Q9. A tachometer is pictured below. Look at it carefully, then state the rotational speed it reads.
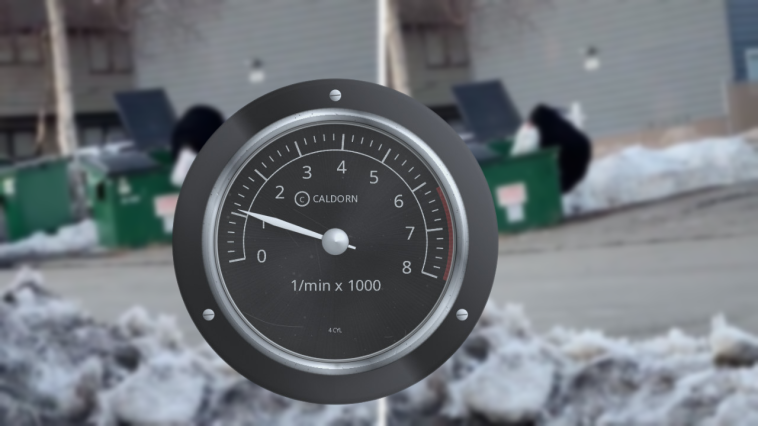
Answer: 1100 rpm
